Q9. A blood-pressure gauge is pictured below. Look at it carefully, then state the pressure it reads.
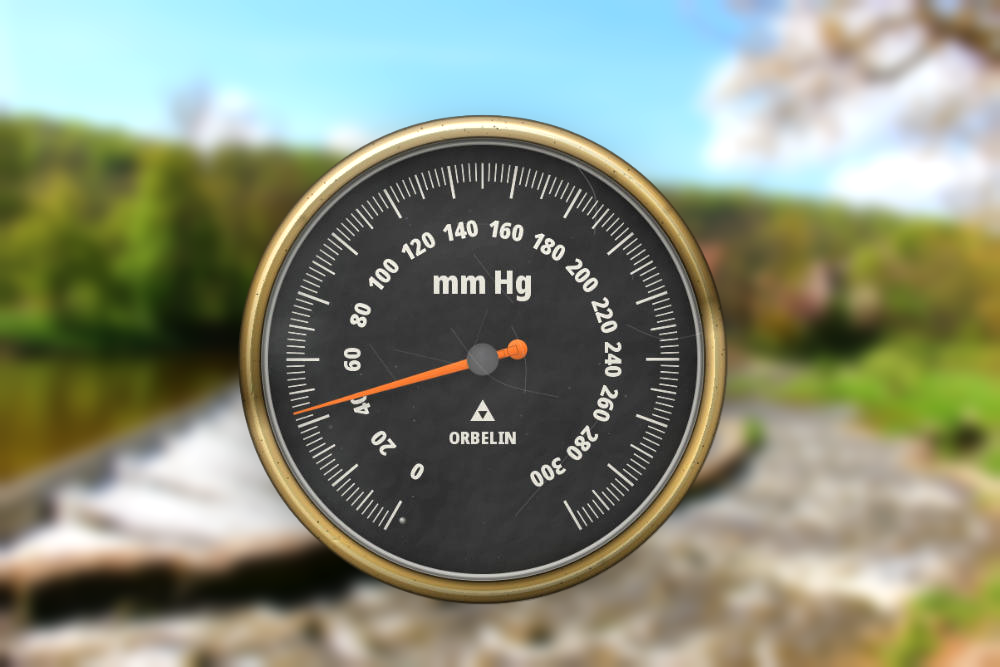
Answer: 44 mmHg
